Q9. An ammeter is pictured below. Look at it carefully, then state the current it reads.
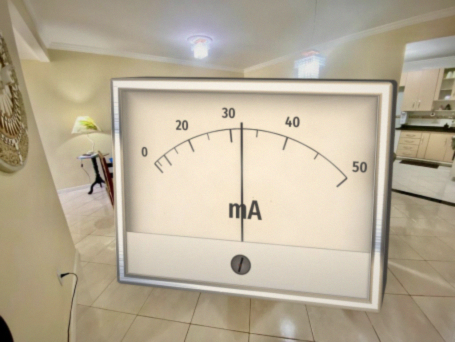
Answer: 32.5 mA
